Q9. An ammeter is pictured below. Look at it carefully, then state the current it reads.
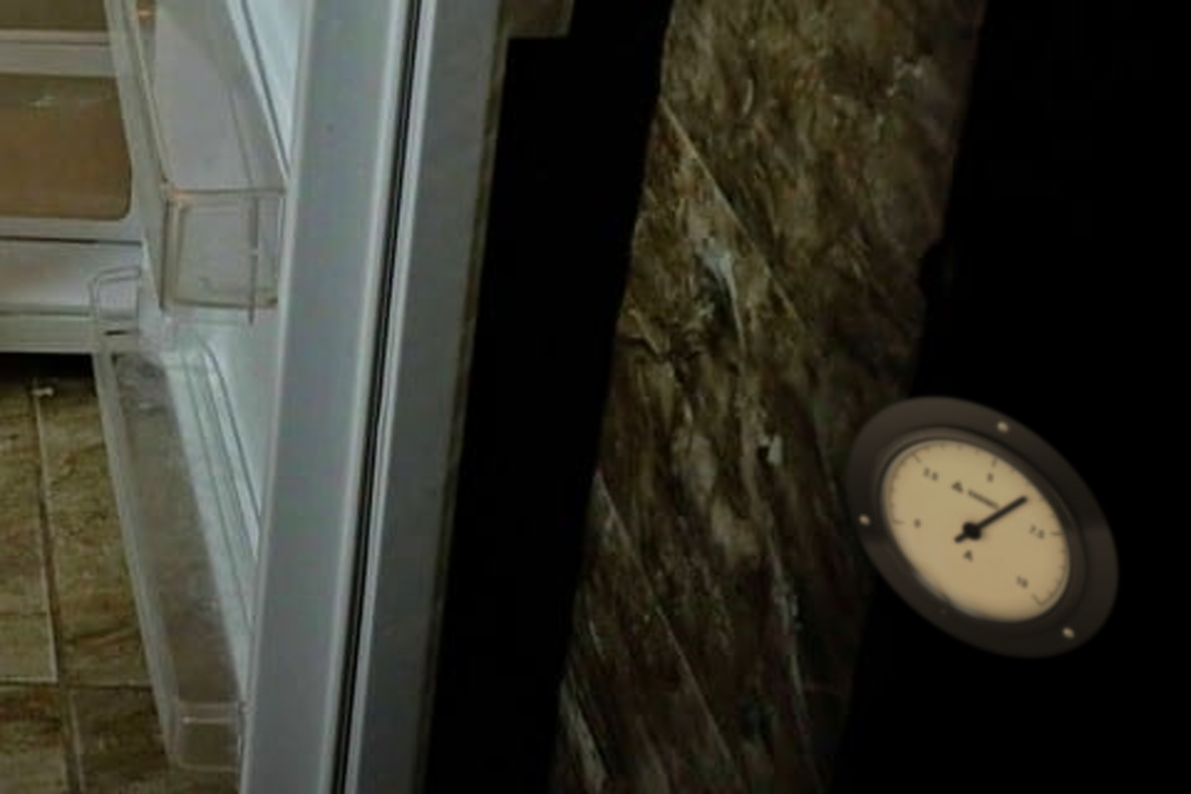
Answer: 6.25 A
